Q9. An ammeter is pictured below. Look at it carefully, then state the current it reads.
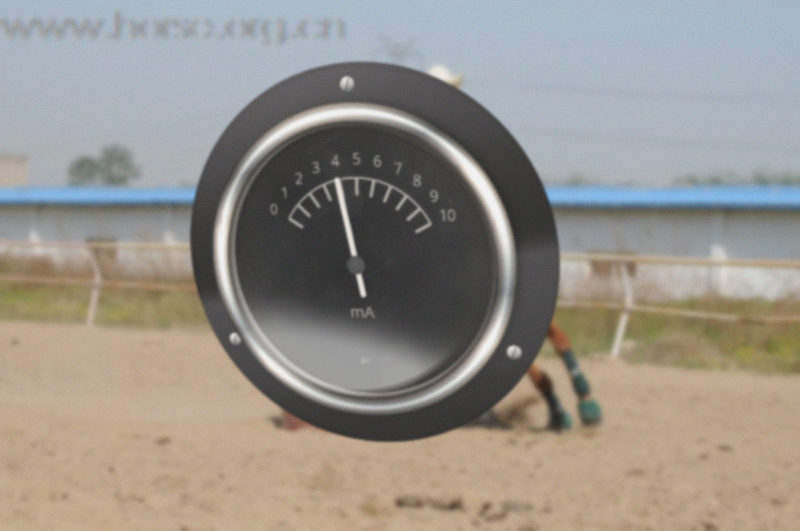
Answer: 4 mA
